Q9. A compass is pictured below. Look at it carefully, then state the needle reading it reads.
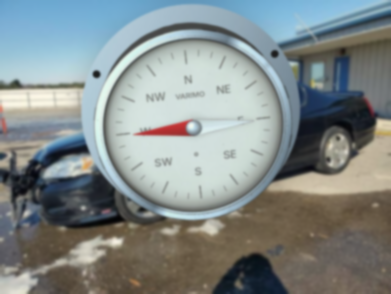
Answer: 270 °
